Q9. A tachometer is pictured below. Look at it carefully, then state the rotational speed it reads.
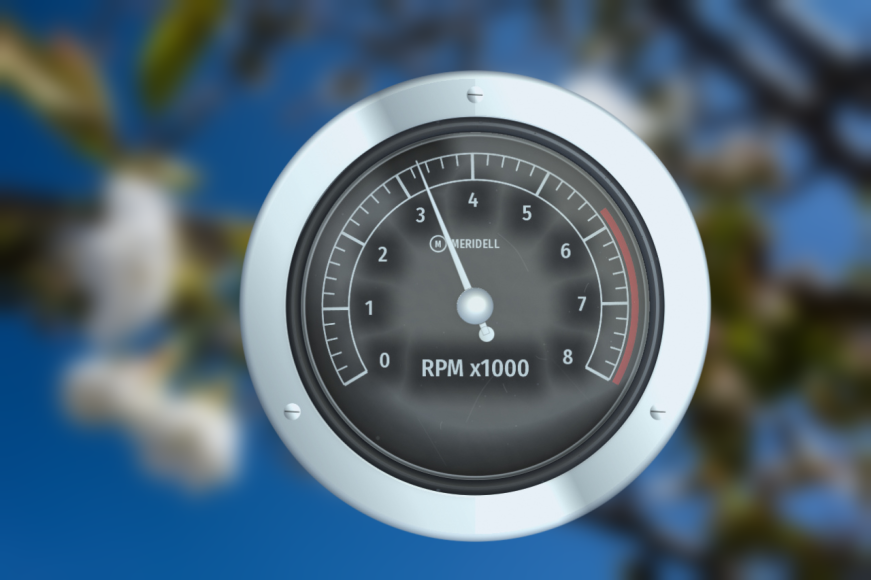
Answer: 3300 rpm
